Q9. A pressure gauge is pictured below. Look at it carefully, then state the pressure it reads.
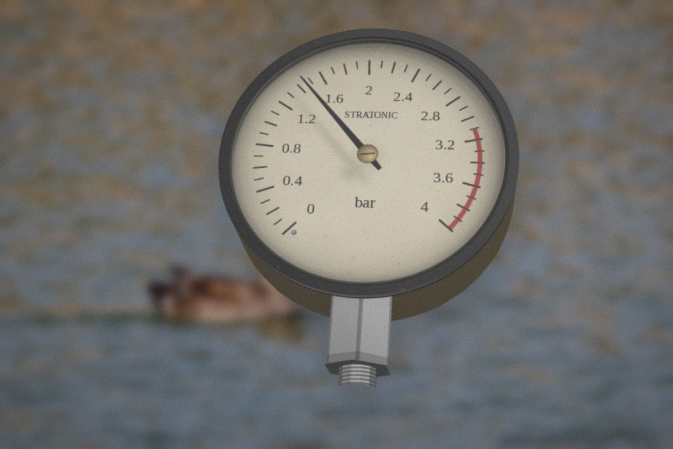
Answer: 1.45 bar
